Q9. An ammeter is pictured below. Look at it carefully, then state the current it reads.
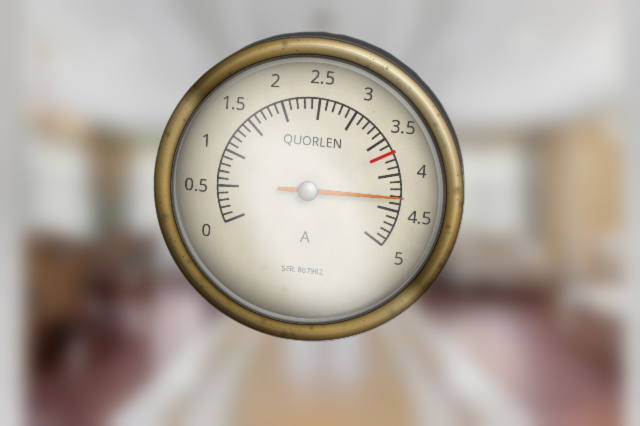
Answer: 4.3 A
